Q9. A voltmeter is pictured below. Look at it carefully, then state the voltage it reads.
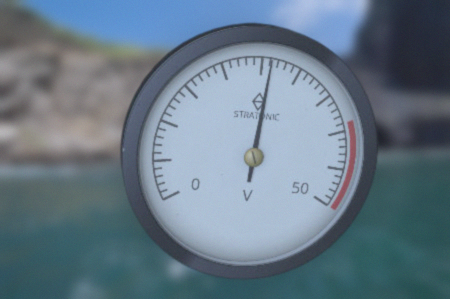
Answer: 26 V
